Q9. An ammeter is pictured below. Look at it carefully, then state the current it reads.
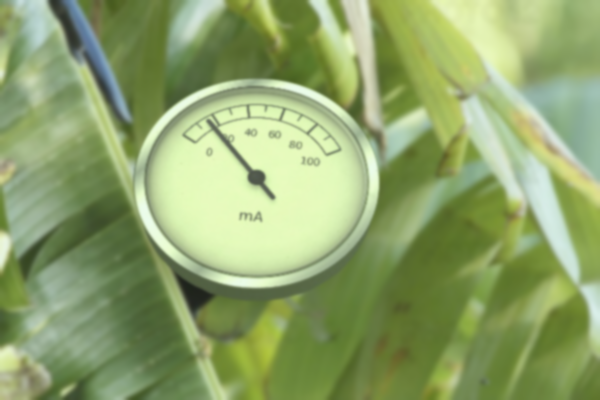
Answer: 15 mA
